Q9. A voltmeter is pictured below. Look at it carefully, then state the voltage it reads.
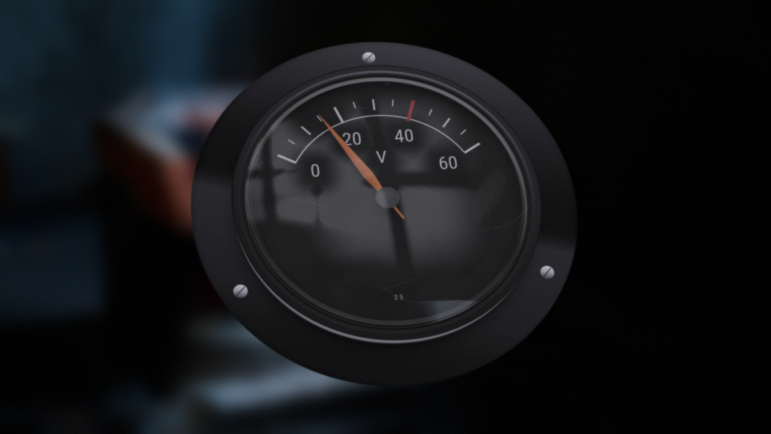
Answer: 15 V
